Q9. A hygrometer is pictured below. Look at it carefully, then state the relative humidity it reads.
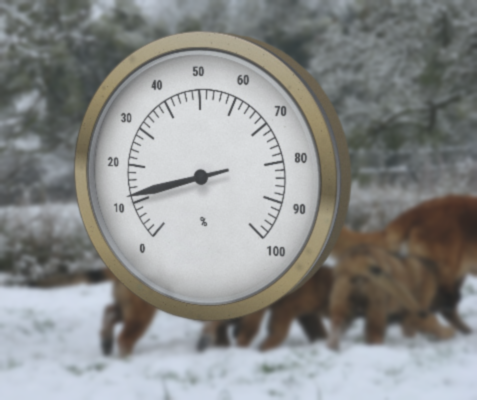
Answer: 12 %
